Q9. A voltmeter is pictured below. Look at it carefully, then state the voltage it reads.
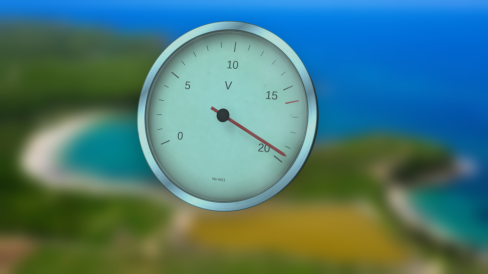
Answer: 19.5 V
